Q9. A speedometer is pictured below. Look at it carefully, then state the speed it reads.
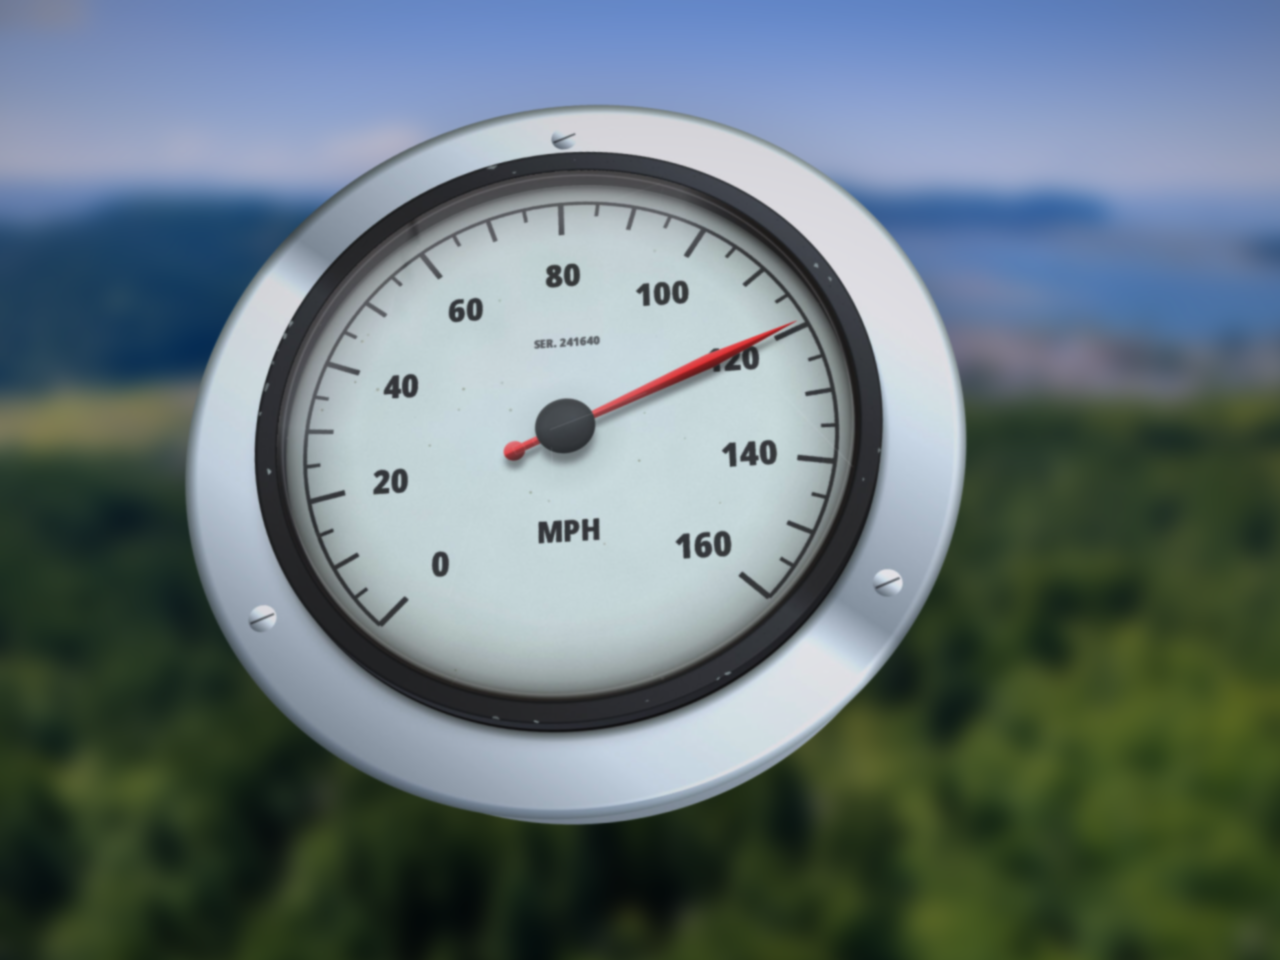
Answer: 120 mph
